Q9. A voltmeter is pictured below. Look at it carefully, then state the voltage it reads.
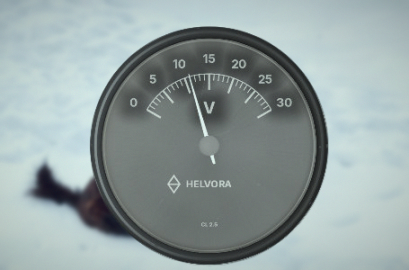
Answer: 11 V
